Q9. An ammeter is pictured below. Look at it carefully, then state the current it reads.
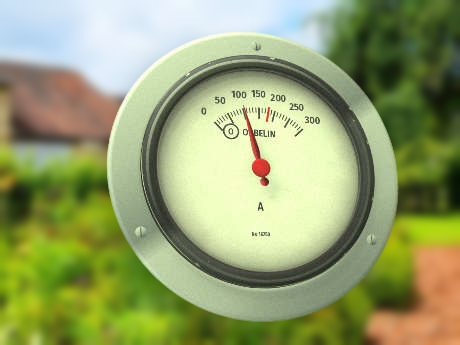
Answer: 100 A
